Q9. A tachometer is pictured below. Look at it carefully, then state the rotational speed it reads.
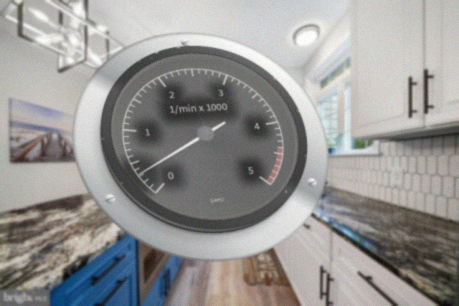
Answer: 300 rpm
